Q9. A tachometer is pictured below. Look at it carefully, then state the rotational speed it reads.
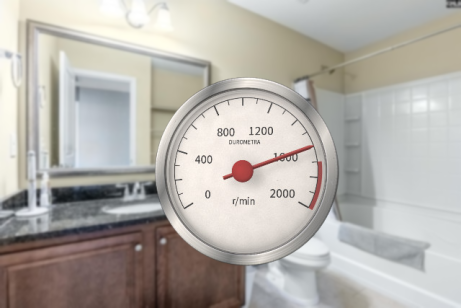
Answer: 1600 rpm
